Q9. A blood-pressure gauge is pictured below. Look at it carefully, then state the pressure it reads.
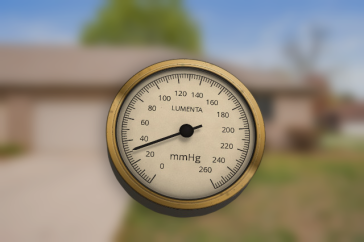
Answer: 30 mmHg
